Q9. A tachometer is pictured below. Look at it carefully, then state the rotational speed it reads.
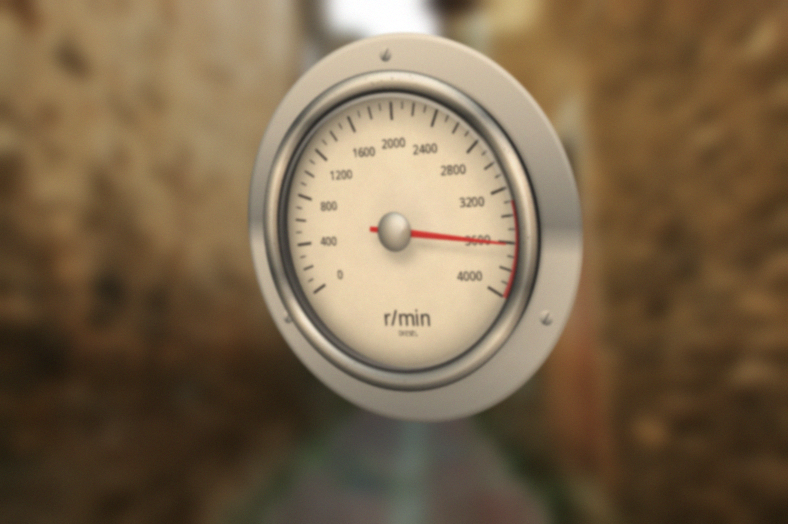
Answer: 3600 rpm
